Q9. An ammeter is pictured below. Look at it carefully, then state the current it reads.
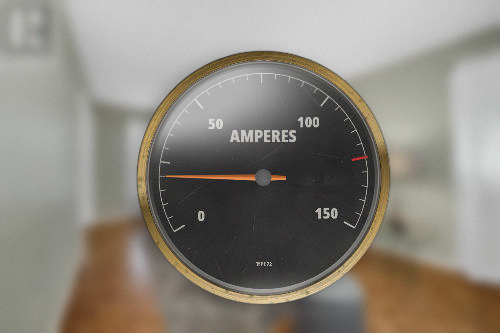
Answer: 20 A
